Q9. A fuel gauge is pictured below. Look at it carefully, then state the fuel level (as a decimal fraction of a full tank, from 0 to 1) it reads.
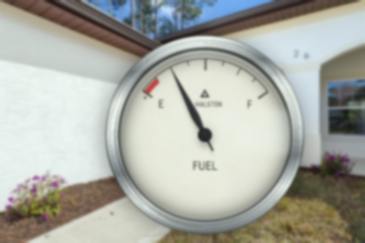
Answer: 0.25
